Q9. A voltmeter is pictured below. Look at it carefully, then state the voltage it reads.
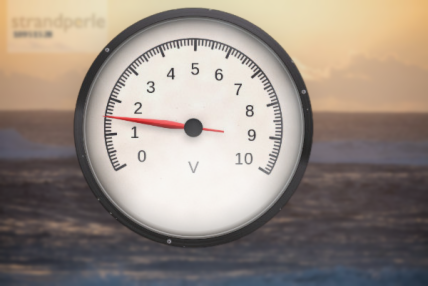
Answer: 1.5 V
